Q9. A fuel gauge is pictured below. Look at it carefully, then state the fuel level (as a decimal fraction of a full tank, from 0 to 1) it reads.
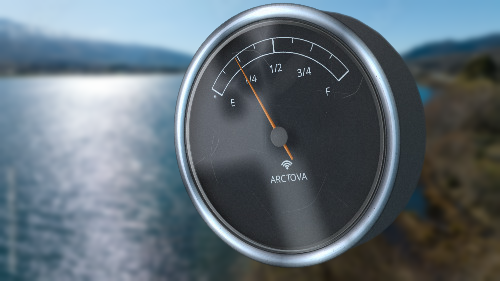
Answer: 0.25
